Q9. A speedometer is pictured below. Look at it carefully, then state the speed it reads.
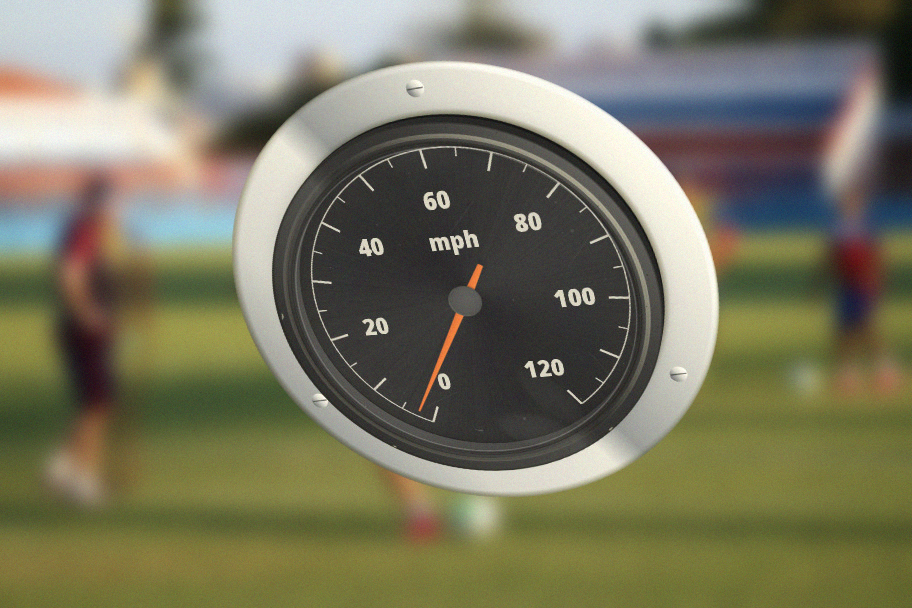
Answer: 2.5 mph
